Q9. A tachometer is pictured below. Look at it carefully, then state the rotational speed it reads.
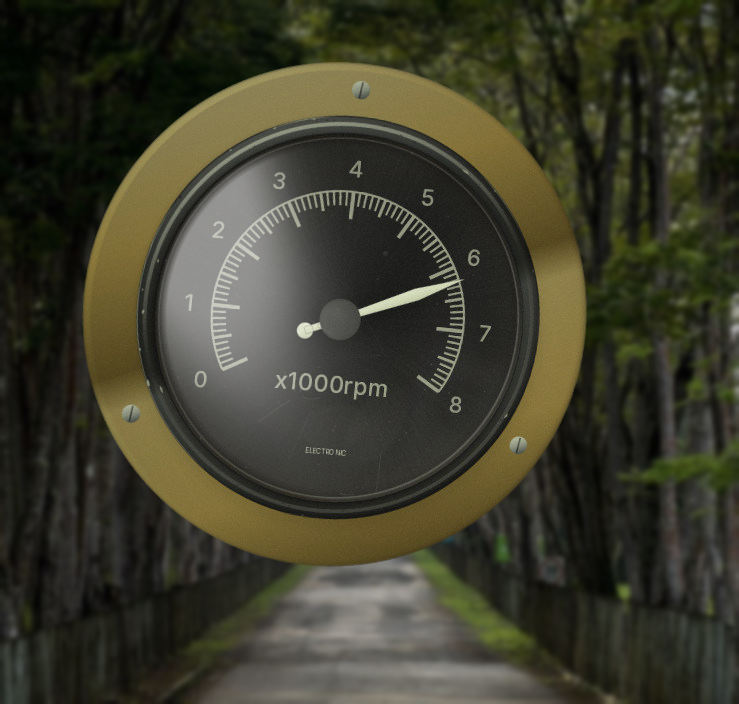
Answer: 6200 rpm
